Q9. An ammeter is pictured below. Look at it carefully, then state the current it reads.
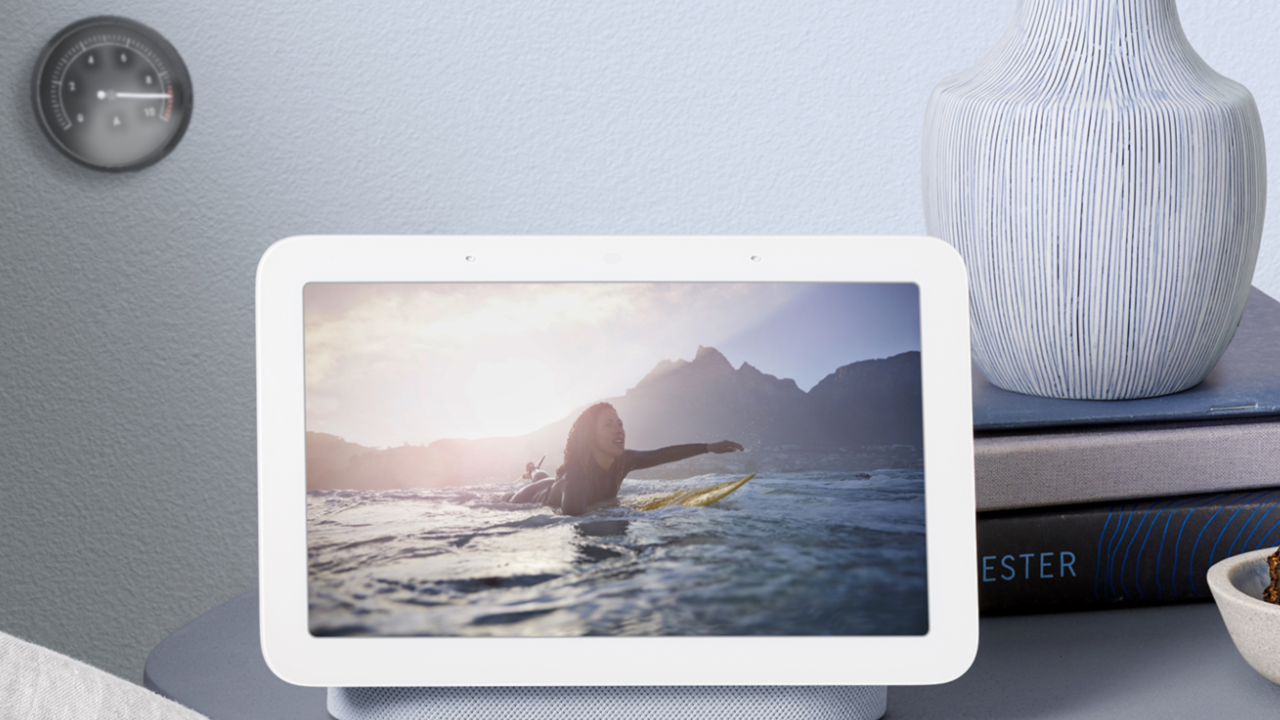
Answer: 9 A
